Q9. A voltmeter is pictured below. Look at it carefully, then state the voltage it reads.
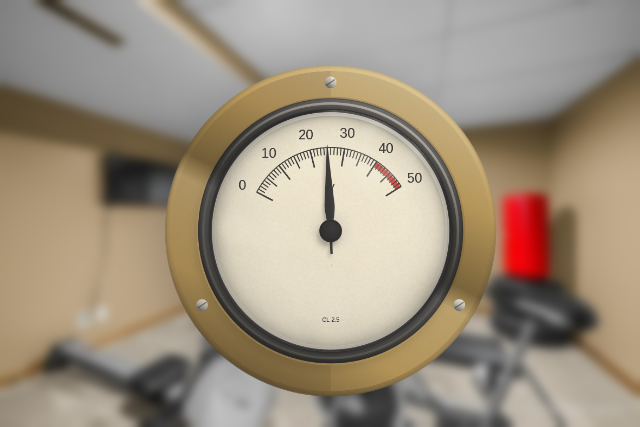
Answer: 25 V
